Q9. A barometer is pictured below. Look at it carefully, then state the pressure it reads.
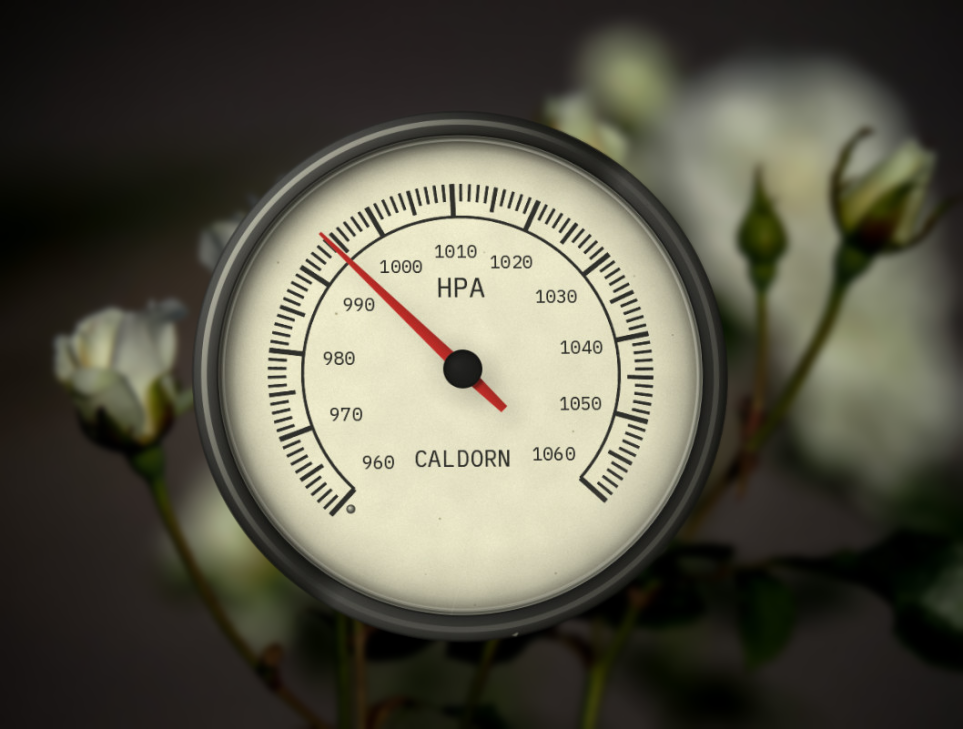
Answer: 994 hPa
